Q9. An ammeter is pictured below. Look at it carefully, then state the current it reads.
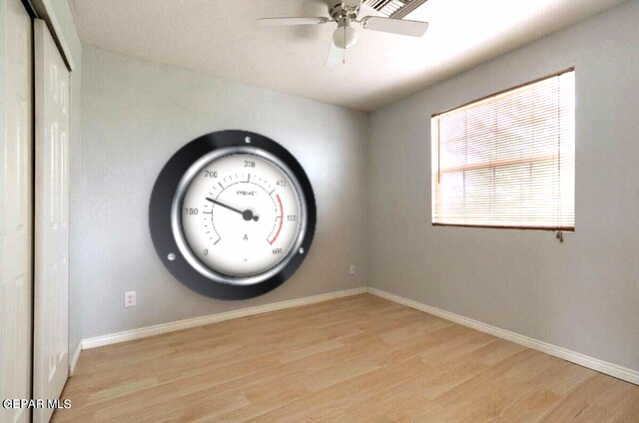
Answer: 140 A
